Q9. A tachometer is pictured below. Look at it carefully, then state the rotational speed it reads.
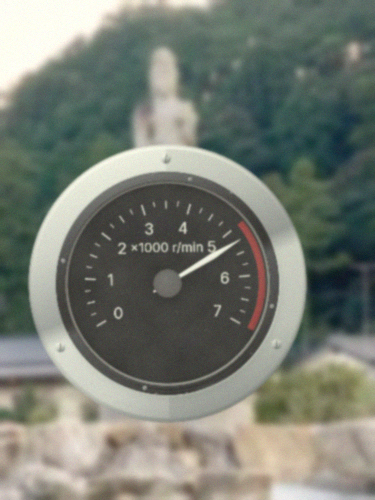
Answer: 5250 rpm
